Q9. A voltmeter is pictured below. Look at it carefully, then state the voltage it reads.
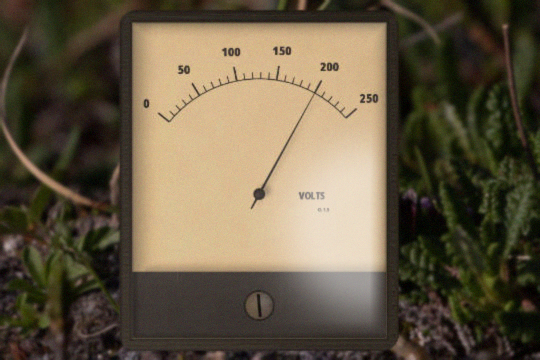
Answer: 200 V
